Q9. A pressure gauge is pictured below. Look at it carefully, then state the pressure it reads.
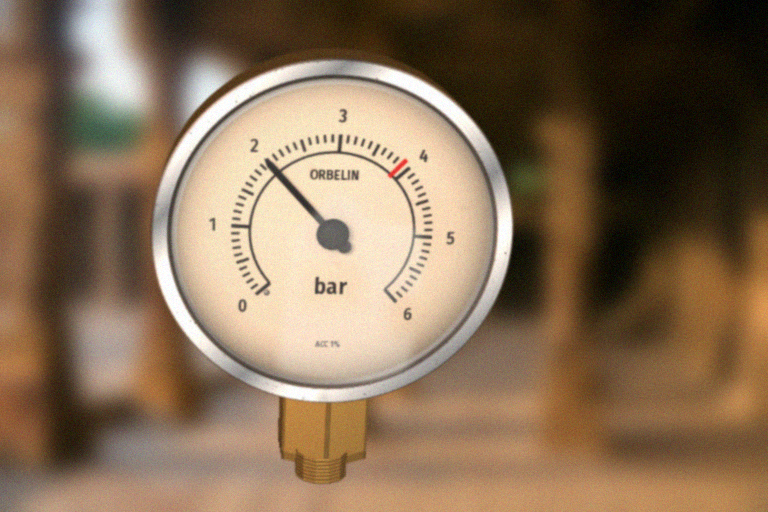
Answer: 2 bar
